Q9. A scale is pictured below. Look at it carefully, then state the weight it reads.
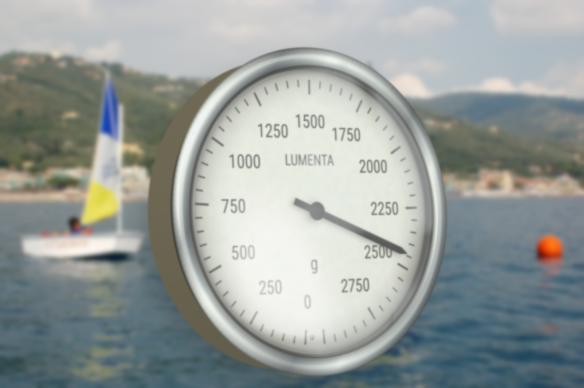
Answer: 2450 g
